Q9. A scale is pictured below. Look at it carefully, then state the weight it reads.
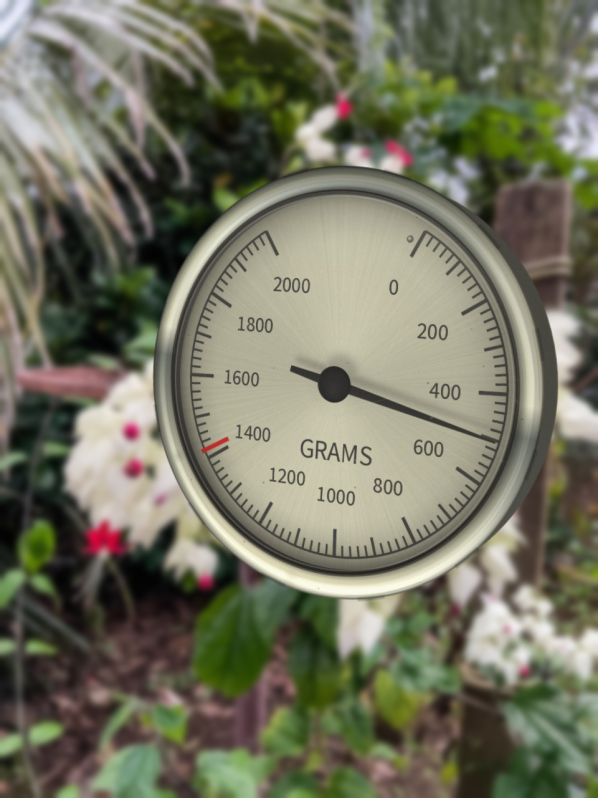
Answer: 500 g
